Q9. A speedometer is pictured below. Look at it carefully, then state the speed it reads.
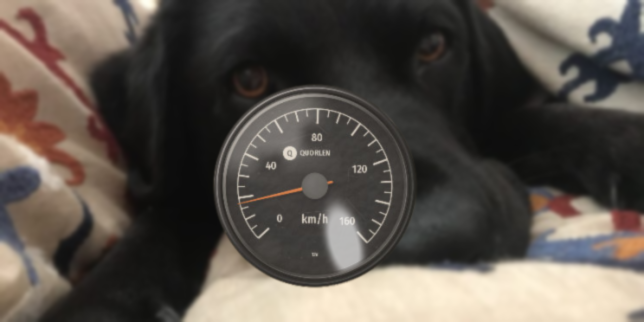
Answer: 17.5 km/h
